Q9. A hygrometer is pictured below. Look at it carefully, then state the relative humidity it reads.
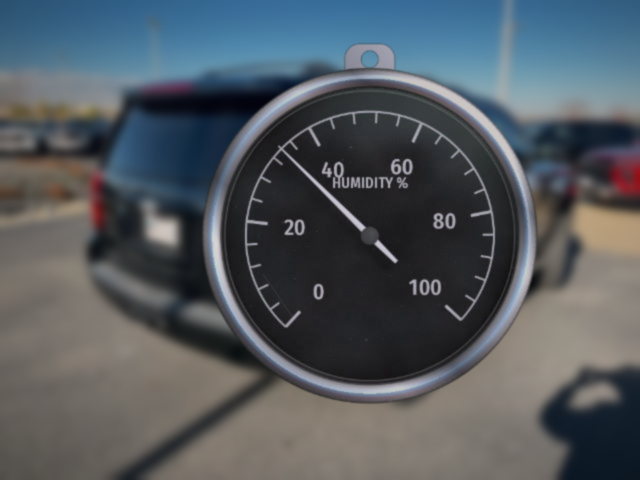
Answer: 34 %
